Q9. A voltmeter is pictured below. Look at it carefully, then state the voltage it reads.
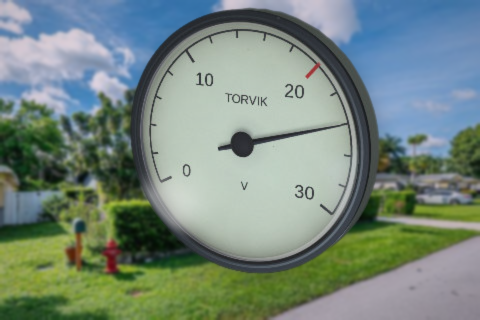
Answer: 24 V
